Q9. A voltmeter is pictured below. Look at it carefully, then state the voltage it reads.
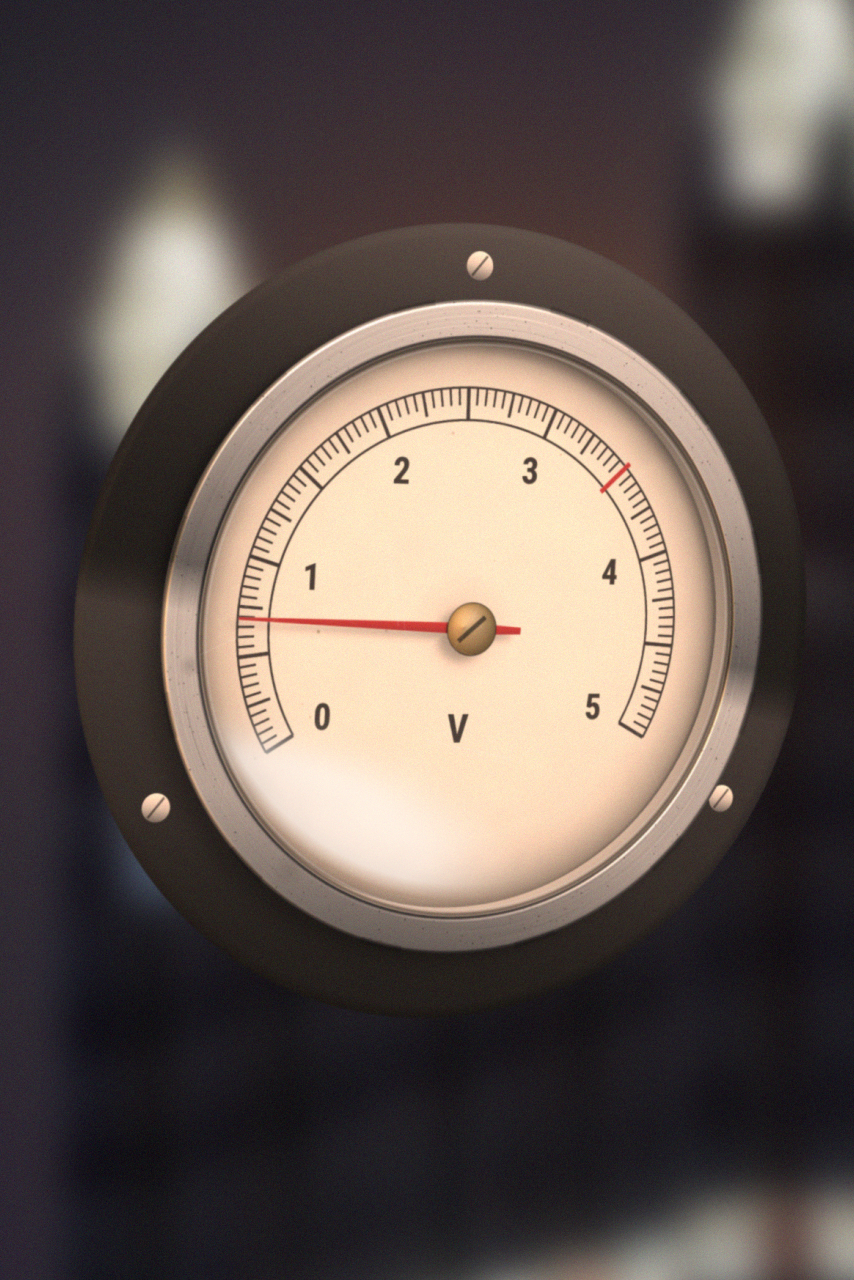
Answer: 0.7 V
